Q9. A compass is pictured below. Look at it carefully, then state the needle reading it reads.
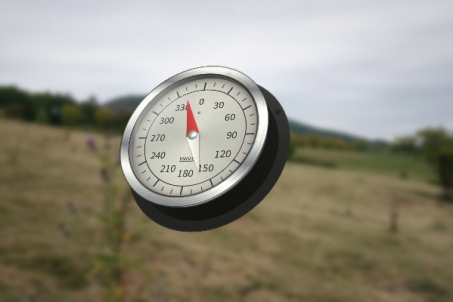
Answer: 340 °
